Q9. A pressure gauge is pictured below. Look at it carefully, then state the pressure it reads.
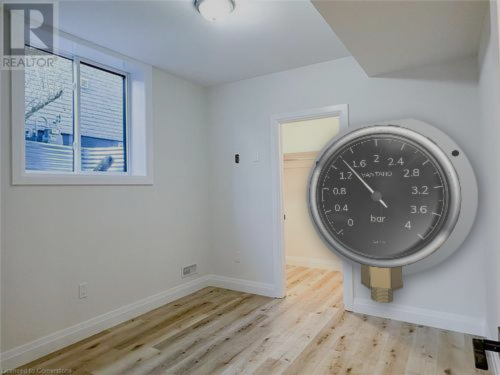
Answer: 1.4 bar
